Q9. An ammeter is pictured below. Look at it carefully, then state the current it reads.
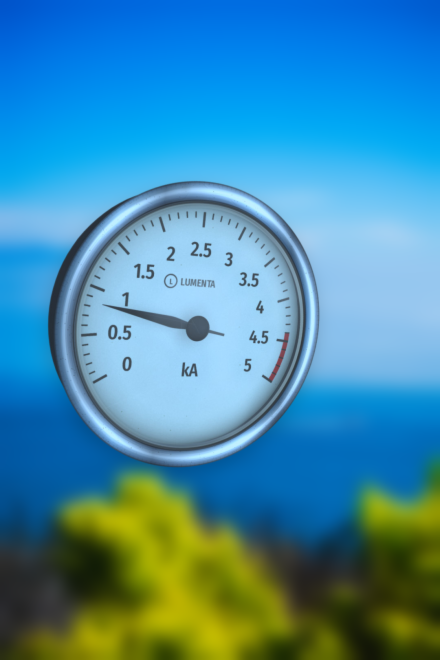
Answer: 0.85 kA
